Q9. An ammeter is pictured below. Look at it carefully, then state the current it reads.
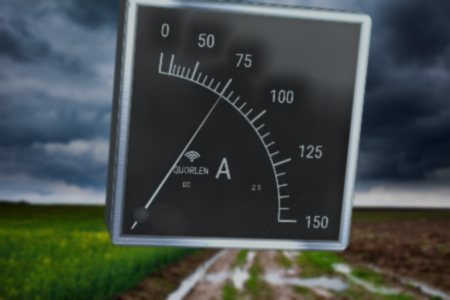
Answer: 75 A
